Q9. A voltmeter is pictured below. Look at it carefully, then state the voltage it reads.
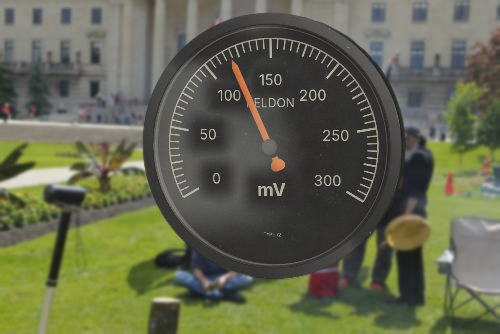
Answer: 120 mV
